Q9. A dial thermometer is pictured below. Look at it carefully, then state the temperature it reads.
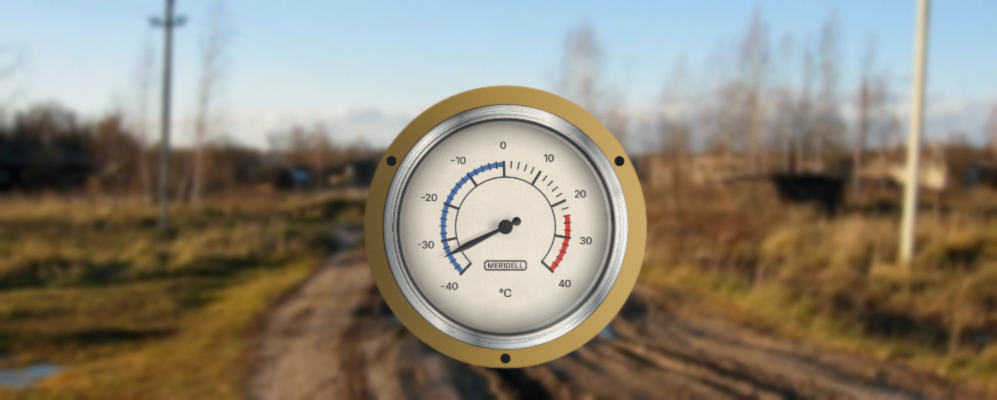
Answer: -34 °C
